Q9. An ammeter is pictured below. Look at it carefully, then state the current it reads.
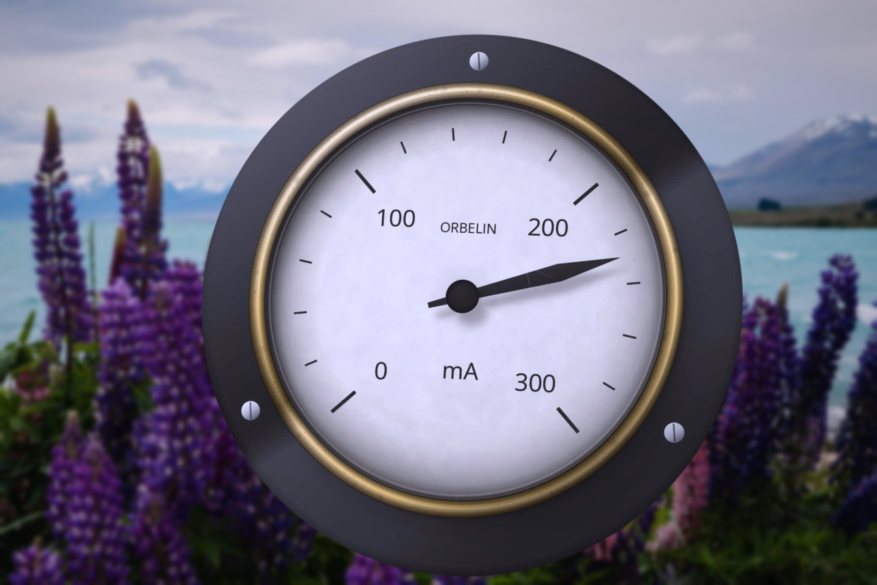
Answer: 230 mA
